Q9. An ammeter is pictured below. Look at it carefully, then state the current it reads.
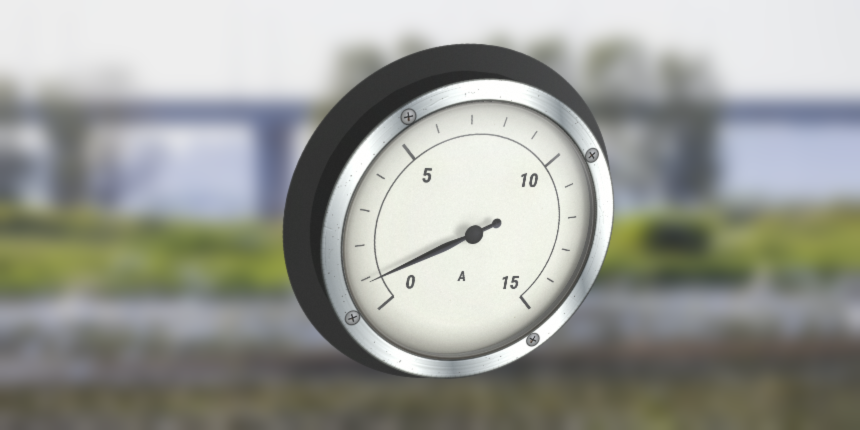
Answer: 1 A
